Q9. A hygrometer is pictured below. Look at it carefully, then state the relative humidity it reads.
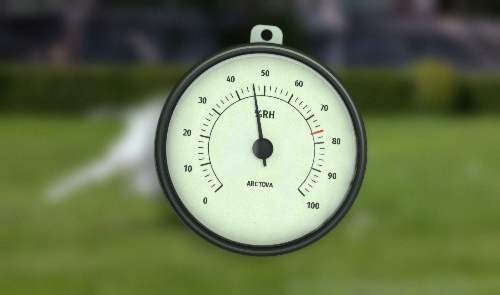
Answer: 46 %
